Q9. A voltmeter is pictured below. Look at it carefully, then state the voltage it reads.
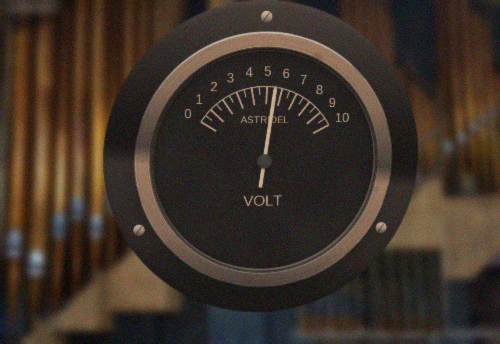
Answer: 5.5 V
